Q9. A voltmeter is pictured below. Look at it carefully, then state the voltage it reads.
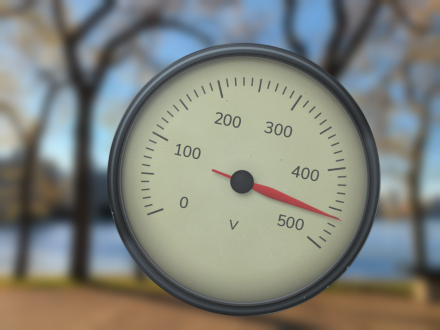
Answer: 460 V
